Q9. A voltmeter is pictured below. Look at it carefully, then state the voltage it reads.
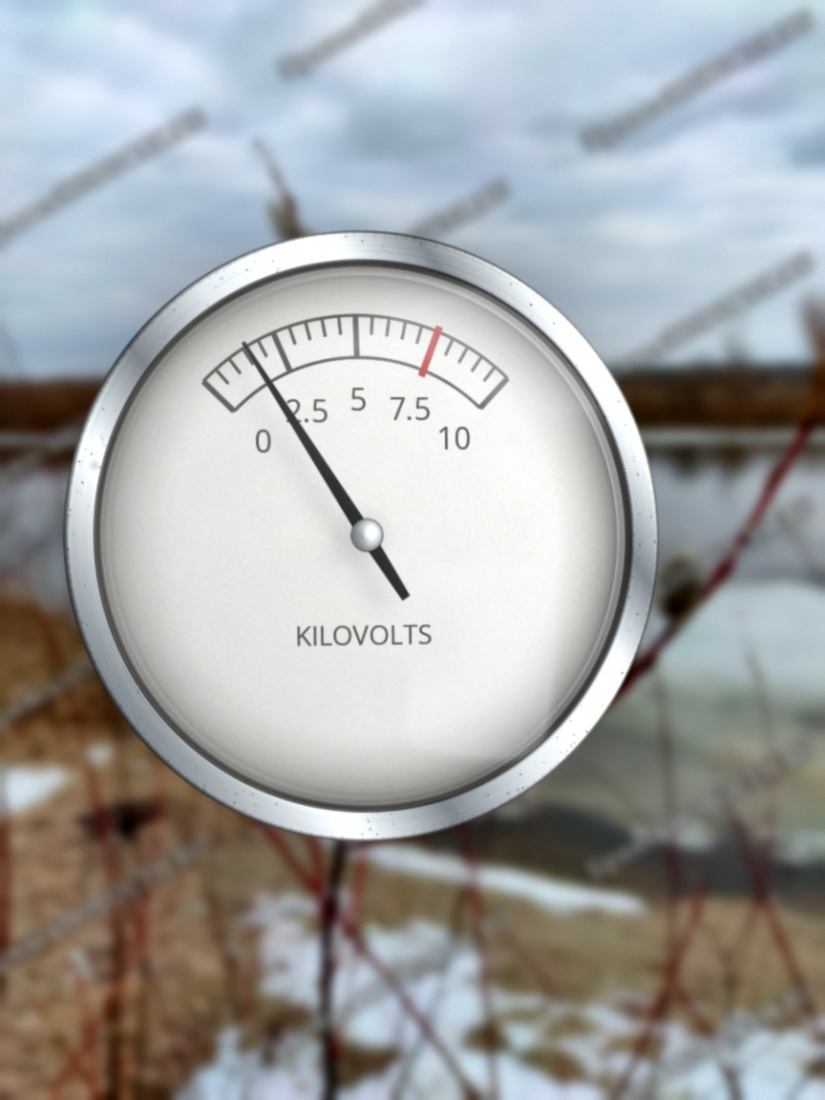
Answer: 1.5 kV
